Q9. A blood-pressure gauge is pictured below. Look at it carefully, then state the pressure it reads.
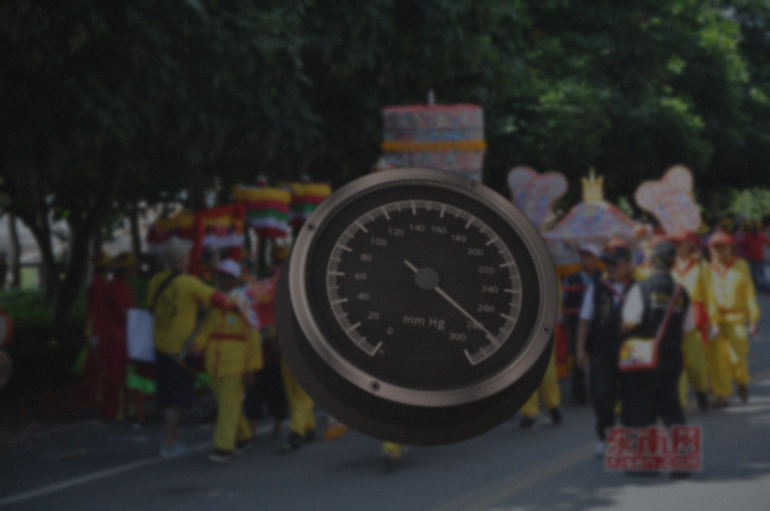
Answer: 280 mmHg
